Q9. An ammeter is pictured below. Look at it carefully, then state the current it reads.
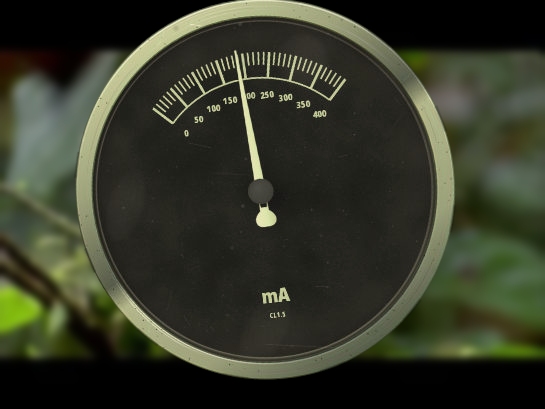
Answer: 190 mA
